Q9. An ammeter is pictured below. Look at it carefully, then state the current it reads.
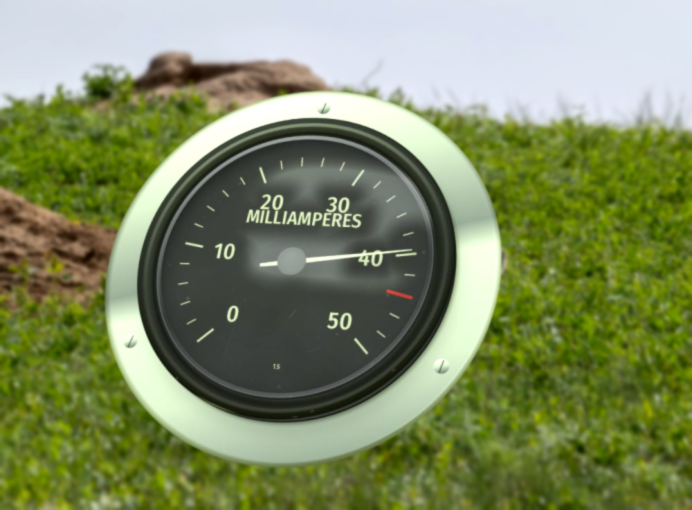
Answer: 40 mA
